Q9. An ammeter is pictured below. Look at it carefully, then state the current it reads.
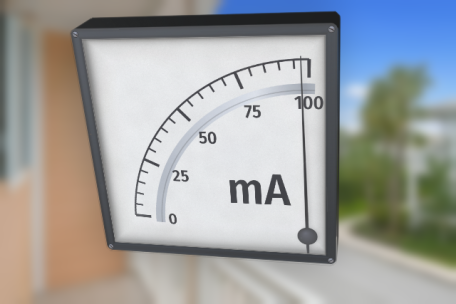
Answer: 97.5 mA
